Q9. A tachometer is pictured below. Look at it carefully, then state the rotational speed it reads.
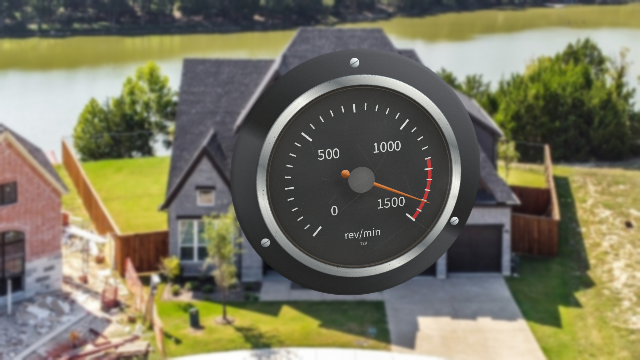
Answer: 1400 rpm
